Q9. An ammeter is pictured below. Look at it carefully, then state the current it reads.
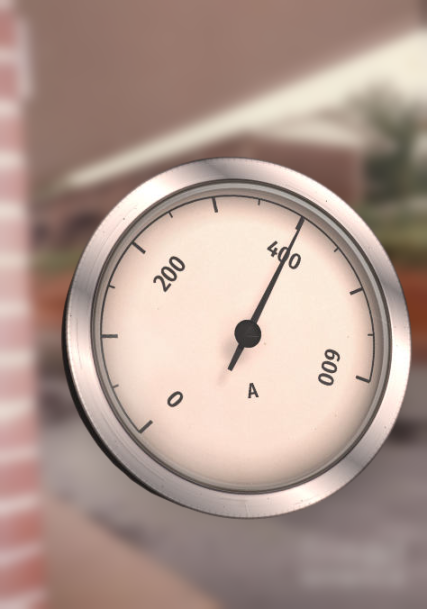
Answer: 400 A
